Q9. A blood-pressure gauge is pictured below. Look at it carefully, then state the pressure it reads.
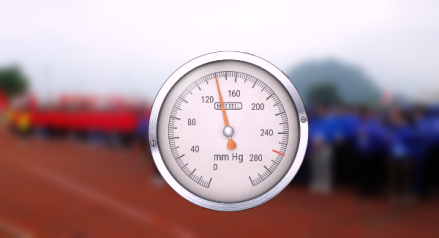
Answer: 140 mmHg
